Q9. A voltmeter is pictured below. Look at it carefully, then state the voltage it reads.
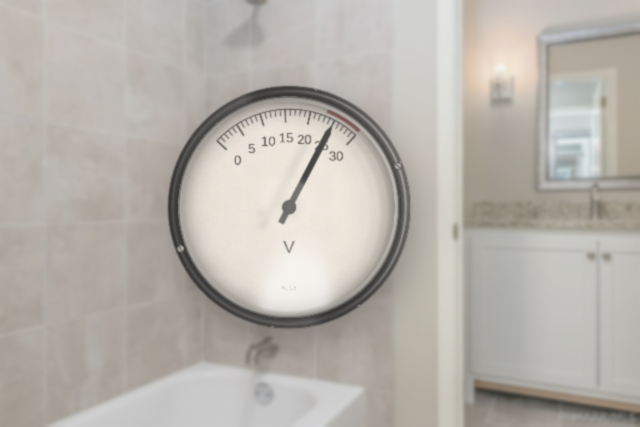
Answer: 25 V
